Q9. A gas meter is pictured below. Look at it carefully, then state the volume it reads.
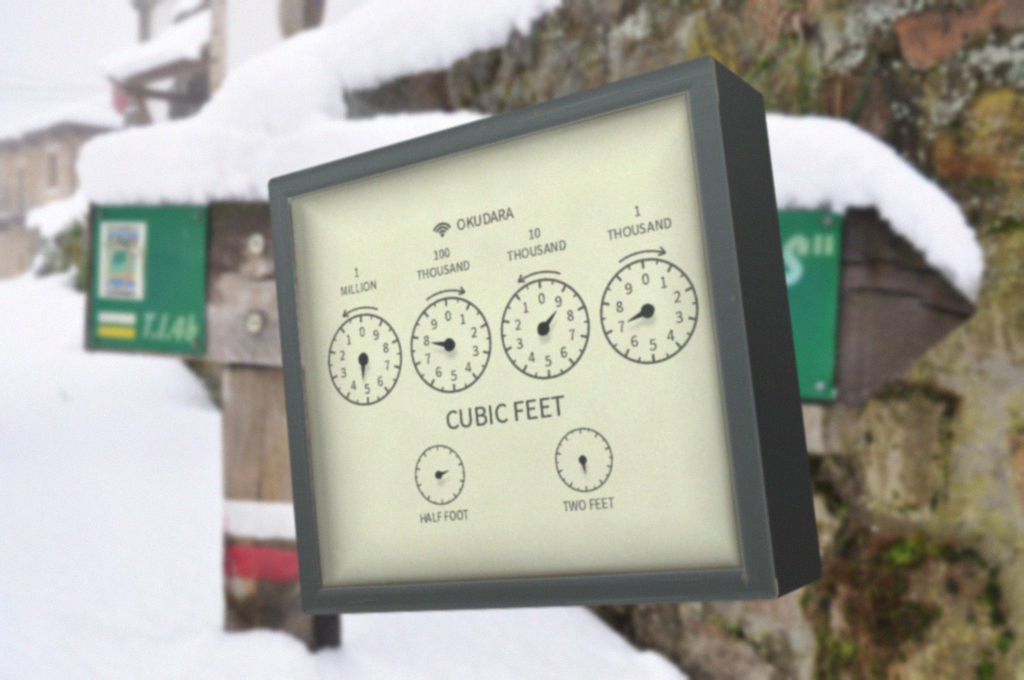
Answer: 478700 ft³
